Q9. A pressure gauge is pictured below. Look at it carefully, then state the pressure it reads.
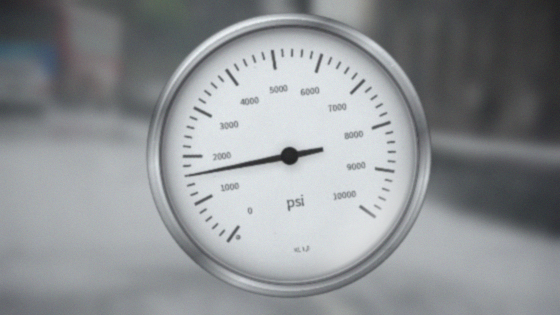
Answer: 1600 psi
